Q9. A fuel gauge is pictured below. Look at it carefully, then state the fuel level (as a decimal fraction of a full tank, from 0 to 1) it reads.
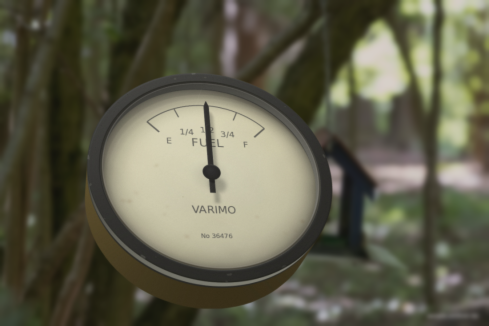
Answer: 0.5
